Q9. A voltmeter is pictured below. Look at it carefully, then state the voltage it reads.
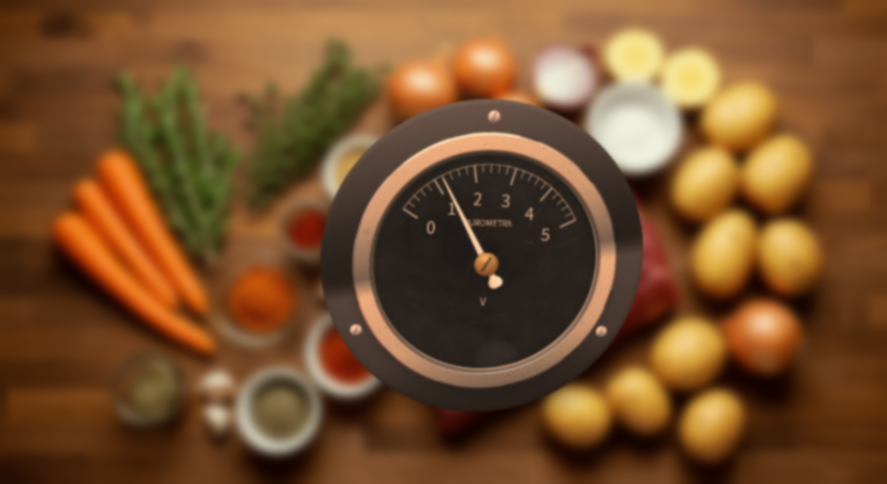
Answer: 1.2 V
